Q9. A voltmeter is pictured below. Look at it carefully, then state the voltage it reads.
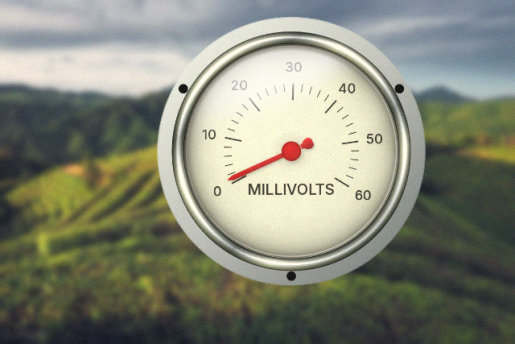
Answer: 1 mV
